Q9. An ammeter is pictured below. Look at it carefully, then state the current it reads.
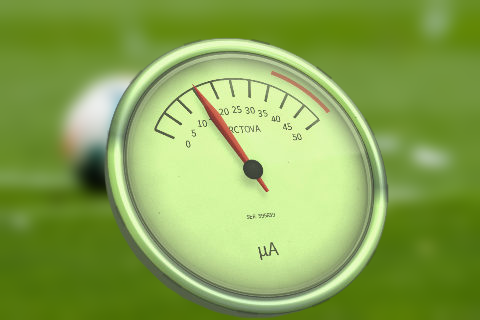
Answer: 15 µA
